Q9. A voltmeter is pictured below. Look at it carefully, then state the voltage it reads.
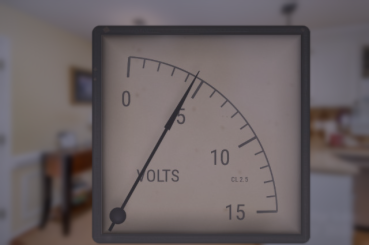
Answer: 4.5 V
